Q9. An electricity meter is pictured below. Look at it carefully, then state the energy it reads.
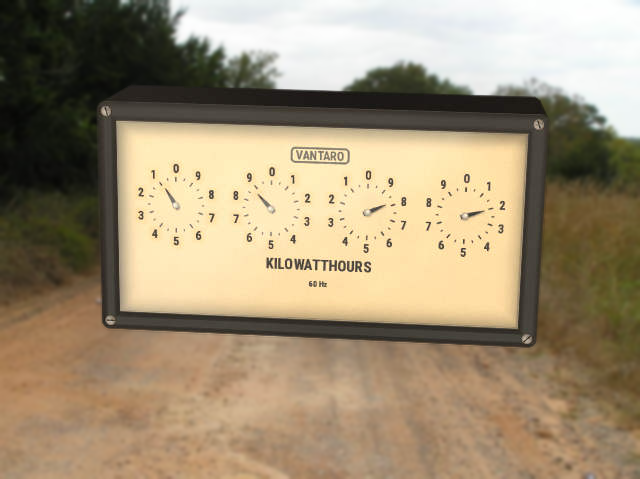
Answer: 882 kWh
